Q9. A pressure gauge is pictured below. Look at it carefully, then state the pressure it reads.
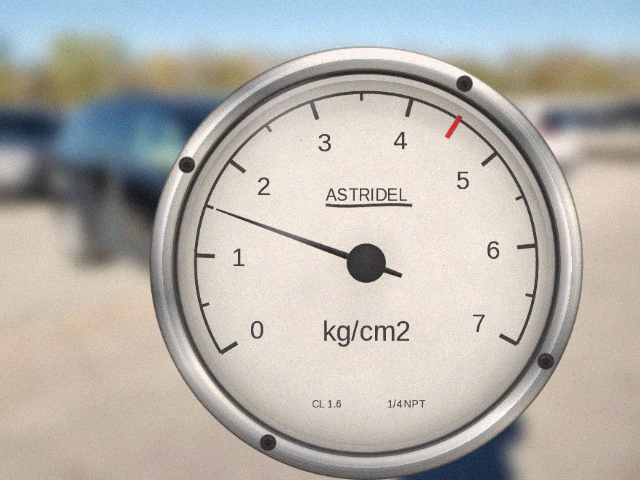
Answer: 1.5 kg/cm²
